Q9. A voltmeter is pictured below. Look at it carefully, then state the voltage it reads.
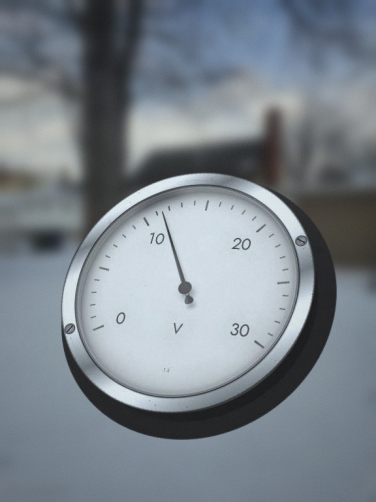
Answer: 11.5 V
